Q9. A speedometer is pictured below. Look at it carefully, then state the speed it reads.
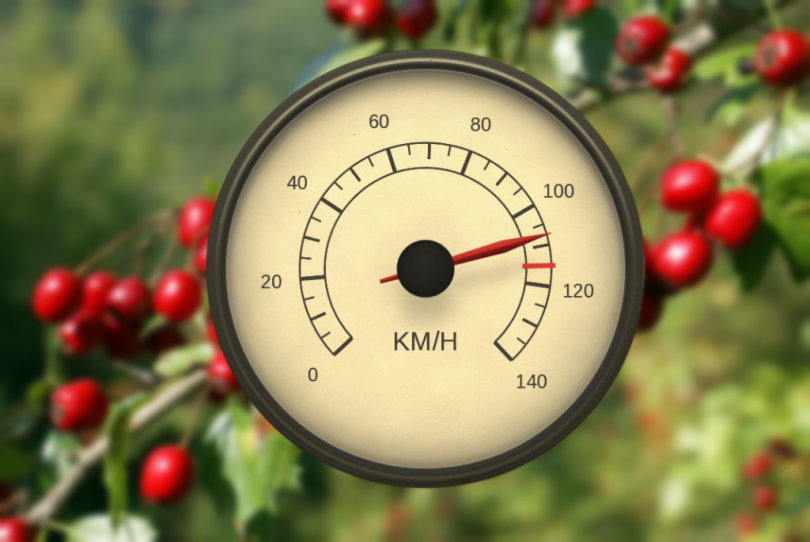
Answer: 107.5 km/h
